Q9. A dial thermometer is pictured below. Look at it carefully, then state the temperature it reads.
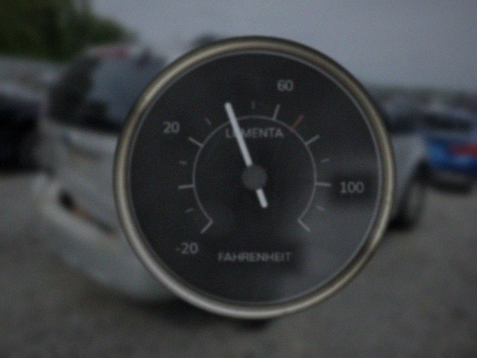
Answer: 40 °F
